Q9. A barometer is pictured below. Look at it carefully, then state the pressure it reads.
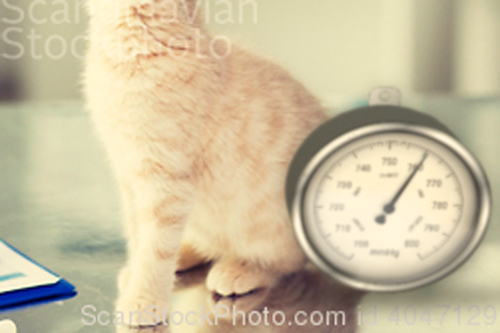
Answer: 760 mmHg
